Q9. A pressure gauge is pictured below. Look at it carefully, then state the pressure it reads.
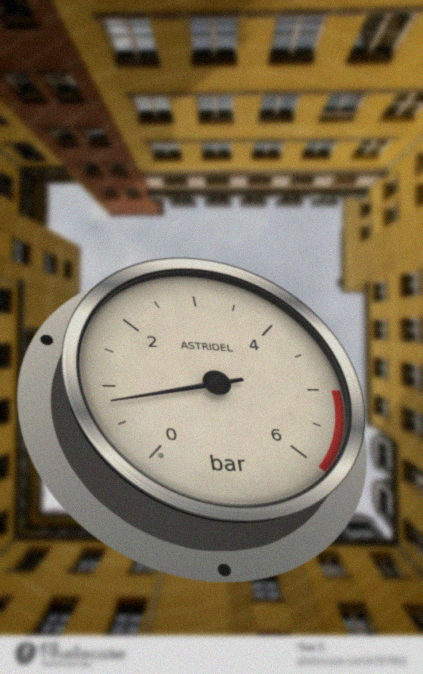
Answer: 0.75 bar
